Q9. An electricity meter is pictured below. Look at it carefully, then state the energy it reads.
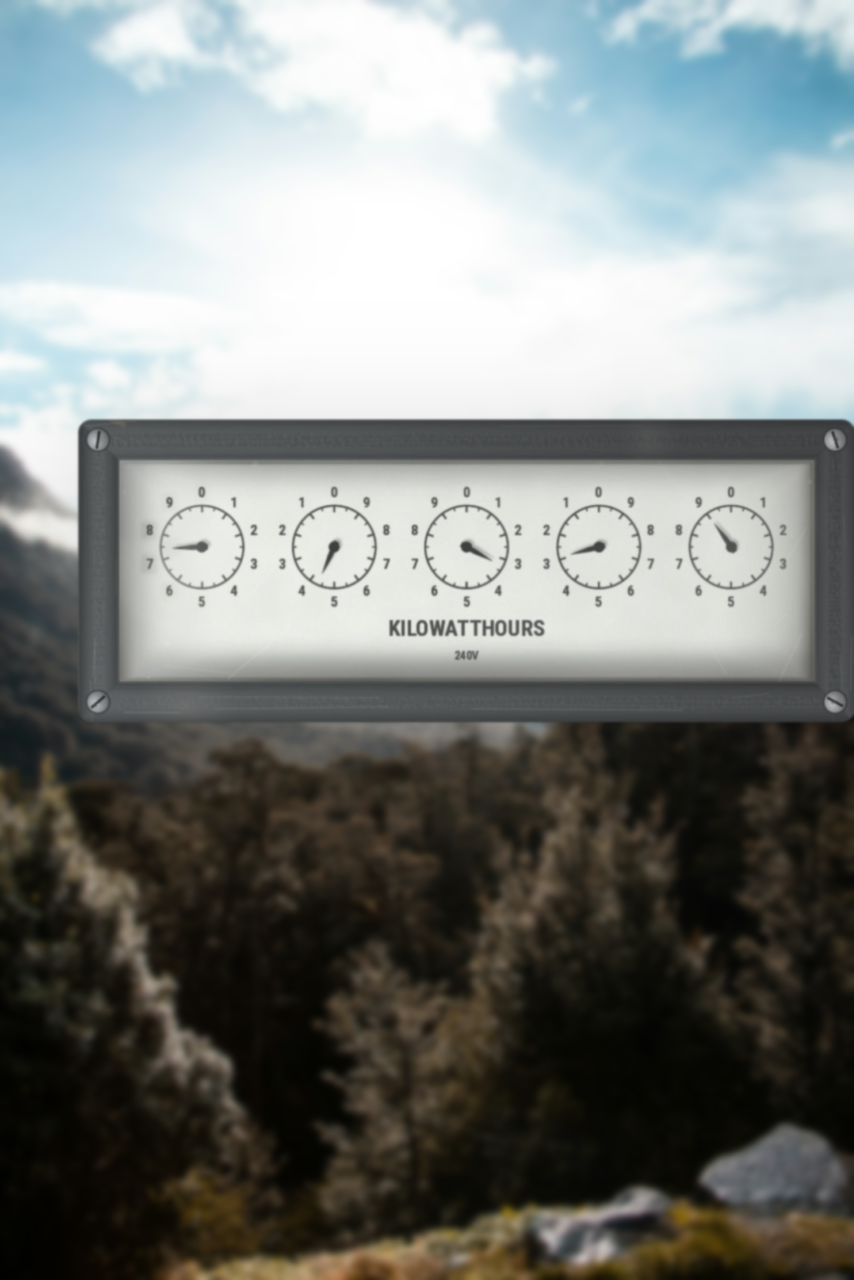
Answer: 74329 kWh
